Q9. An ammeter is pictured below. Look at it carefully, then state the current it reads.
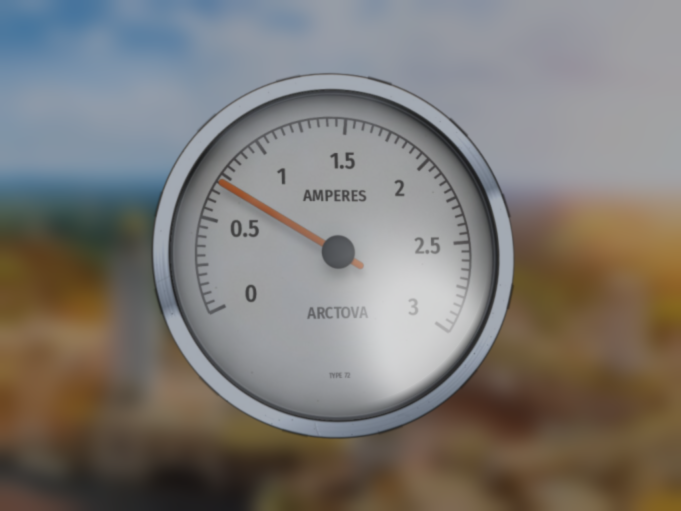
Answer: 0.7 A
